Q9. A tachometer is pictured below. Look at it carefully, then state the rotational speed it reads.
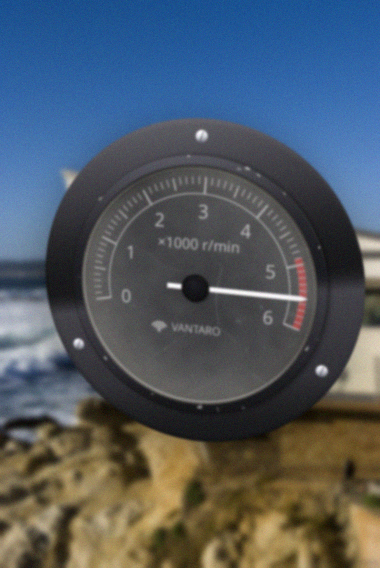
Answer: 5500 rpm
